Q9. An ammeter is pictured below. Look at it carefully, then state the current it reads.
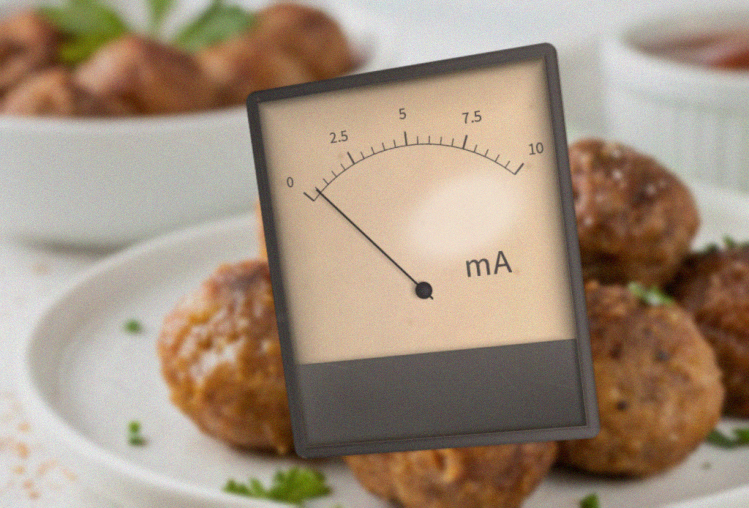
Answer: 0.5 mA
